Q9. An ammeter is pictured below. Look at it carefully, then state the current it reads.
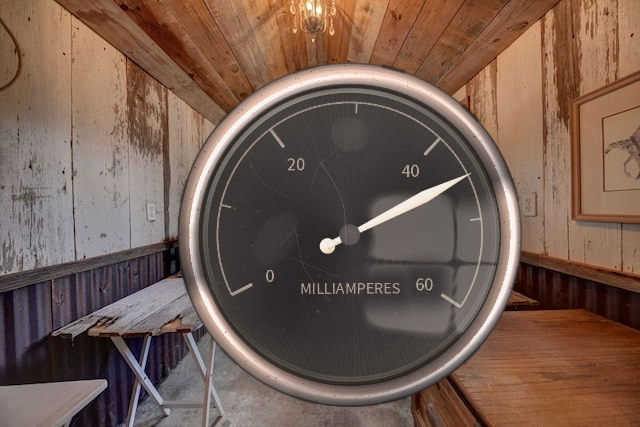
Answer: 45 mA
